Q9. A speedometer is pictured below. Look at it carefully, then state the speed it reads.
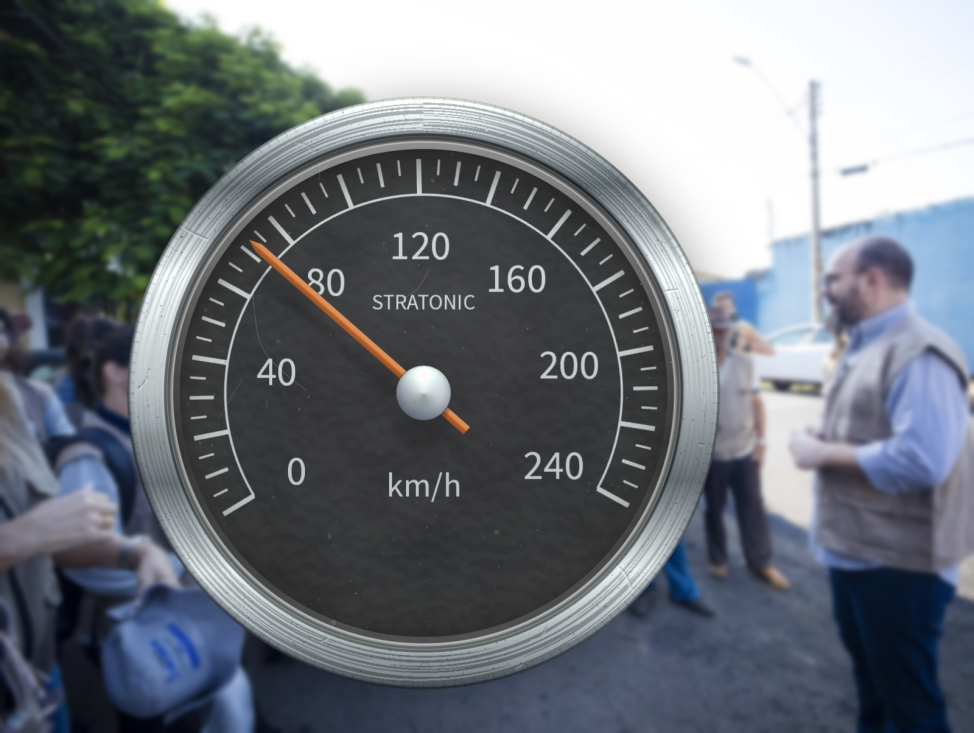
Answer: 72.5 km/h
